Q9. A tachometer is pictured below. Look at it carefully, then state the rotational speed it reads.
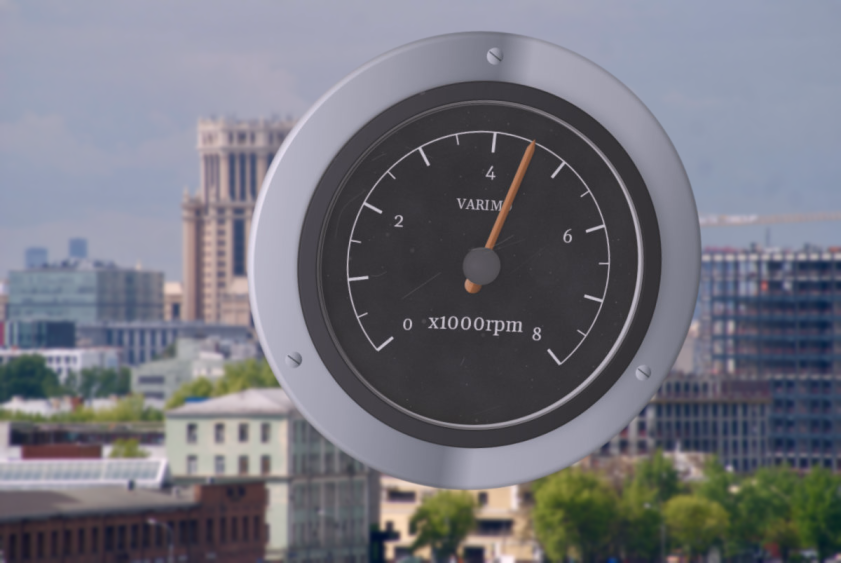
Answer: 4500 rpm
